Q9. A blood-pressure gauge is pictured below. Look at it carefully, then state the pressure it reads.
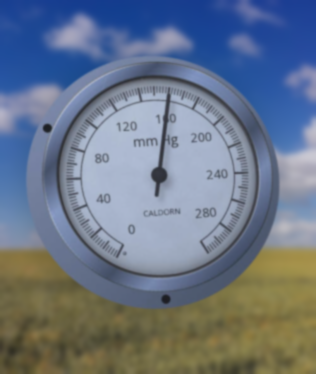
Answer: 160 mmHg
